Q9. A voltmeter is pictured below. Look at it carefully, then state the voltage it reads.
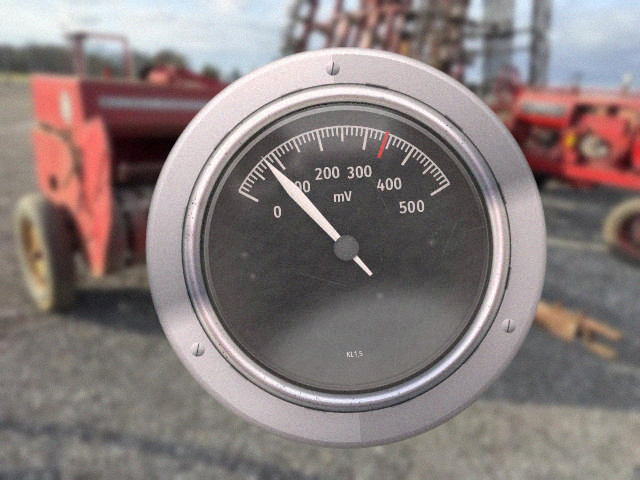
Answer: 80 mV
